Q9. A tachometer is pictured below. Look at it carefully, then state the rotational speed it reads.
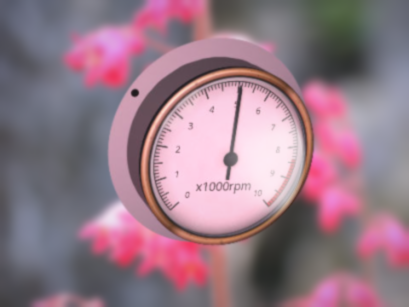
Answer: 5000 rpm
